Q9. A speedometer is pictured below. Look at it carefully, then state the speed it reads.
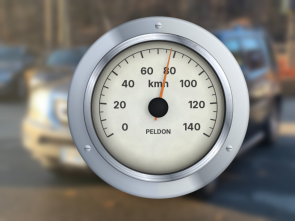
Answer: 77.5 km/h
